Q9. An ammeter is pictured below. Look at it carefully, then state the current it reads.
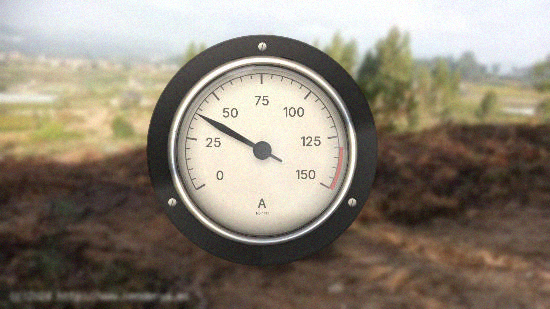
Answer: 37.5 A
